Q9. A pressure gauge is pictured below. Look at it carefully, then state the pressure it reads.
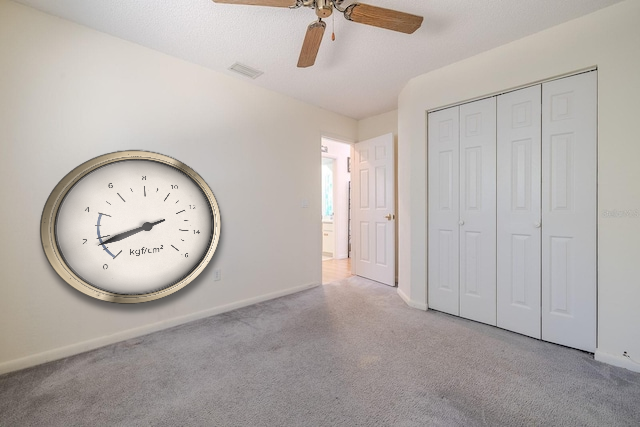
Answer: 1.5 kg/cm²
